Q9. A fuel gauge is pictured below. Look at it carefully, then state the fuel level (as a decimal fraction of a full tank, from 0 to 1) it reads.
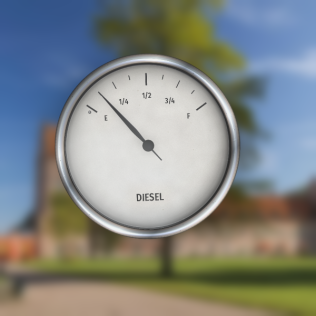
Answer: 0.125
